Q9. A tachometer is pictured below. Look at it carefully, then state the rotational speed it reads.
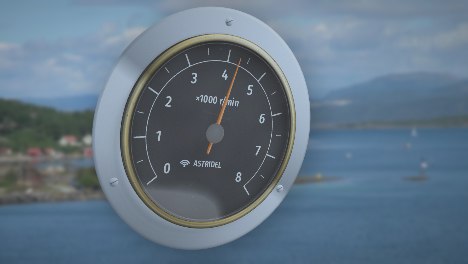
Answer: 4250 rpm
